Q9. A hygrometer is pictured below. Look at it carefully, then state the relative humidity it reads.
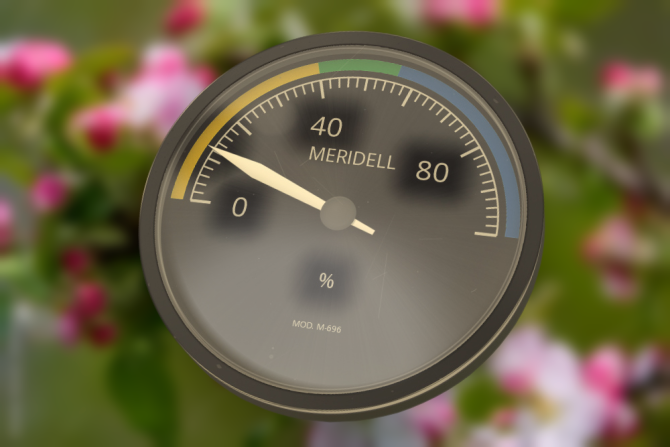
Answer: 12 %
